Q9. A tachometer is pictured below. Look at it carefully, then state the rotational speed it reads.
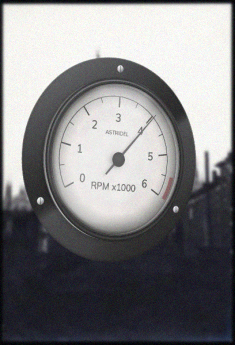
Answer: 4000 rpm
